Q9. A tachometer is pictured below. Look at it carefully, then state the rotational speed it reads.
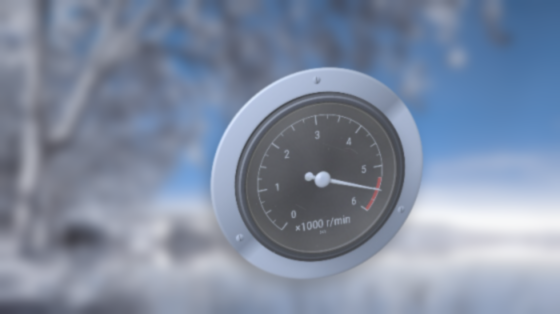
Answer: 5500 rpm
